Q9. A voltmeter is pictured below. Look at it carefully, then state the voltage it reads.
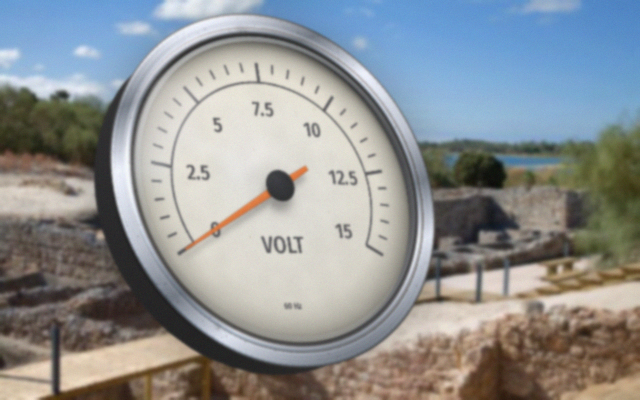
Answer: 0 V
